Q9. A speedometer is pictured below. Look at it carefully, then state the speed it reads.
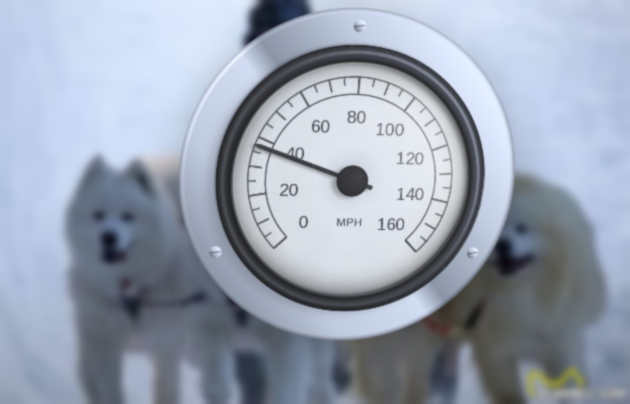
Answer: 37.5 mph
